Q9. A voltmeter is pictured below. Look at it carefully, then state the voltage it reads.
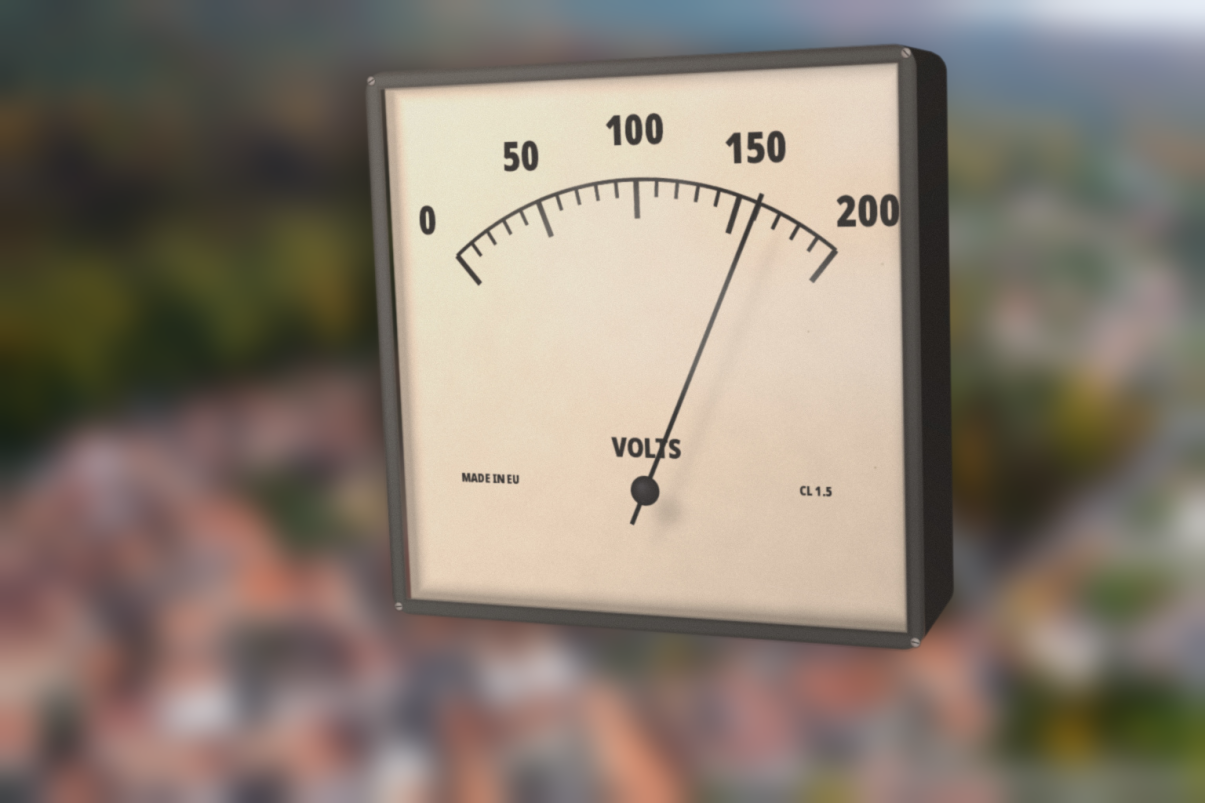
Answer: 160 V
